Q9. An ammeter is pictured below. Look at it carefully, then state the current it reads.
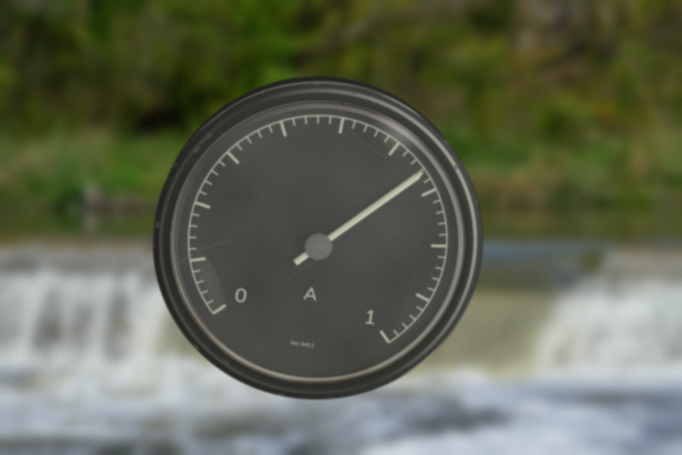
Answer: 0.66 A
